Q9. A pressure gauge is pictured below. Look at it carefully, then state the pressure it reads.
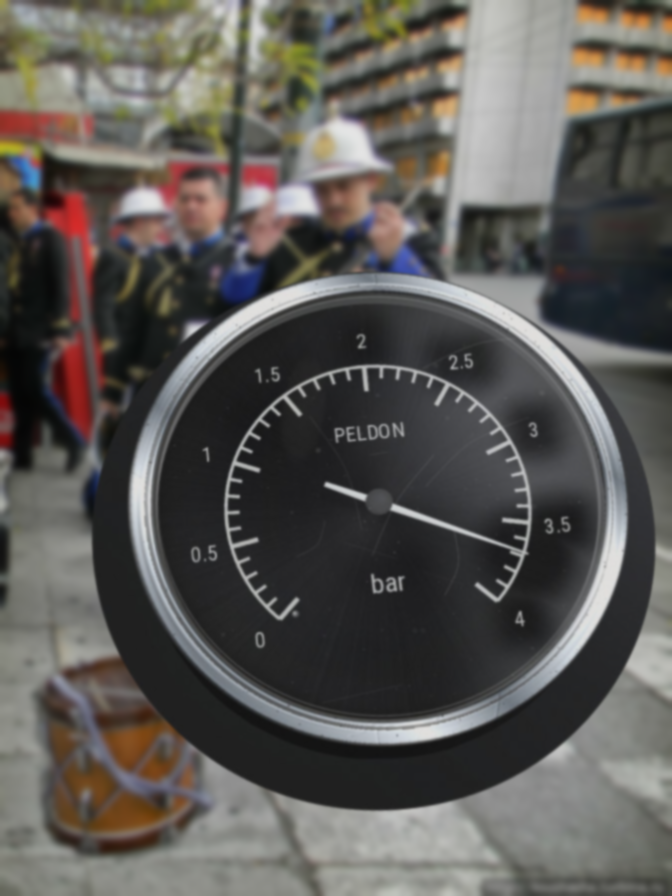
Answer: 3.7 bar
